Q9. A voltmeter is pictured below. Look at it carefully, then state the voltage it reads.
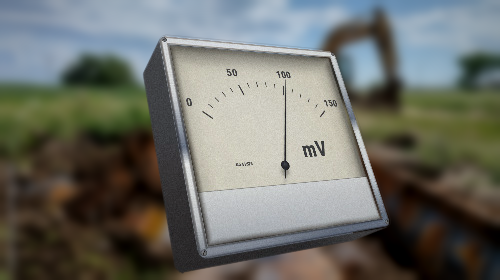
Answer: 100 mV
